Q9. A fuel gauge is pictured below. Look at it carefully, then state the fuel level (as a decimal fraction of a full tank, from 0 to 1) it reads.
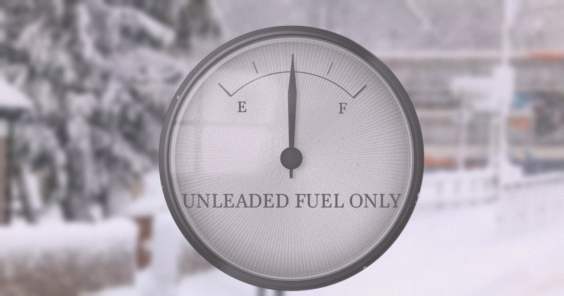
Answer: 0.5
